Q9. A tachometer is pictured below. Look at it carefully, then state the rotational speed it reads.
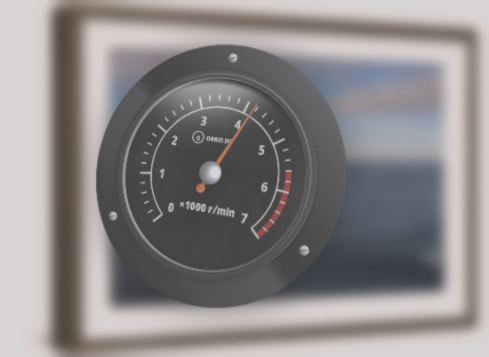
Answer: 4200 rpm
